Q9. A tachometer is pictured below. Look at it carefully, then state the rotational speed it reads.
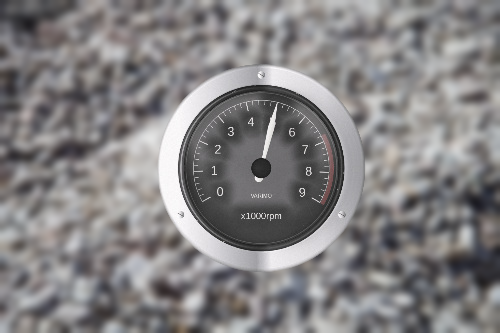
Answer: 5000 rpm
